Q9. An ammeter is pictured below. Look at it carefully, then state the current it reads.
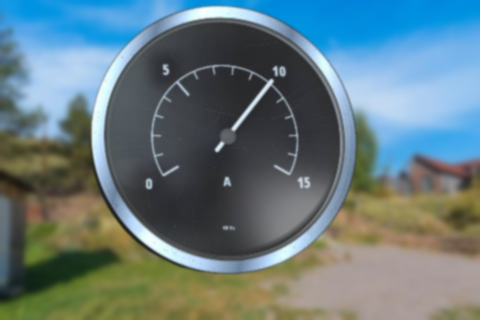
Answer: 10 A
